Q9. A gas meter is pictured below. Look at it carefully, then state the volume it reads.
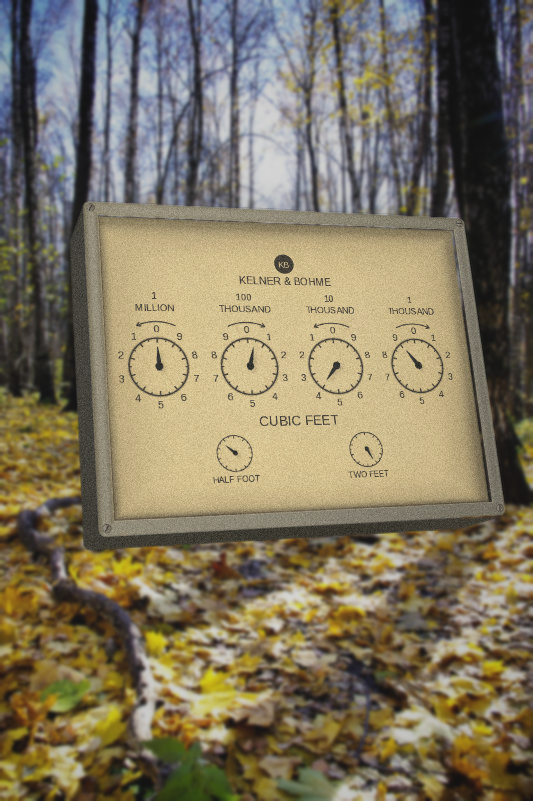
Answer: 3900 ft³
